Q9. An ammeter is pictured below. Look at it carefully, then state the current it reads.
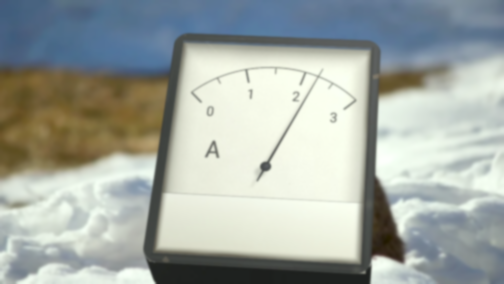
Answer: 2.25 A
